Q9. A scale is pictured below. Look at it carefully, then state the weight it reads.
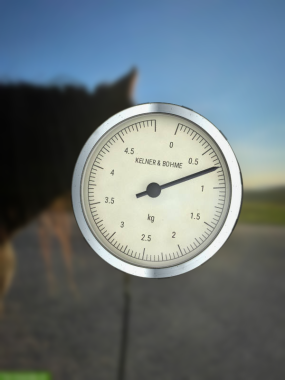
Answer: 0.75 kg
